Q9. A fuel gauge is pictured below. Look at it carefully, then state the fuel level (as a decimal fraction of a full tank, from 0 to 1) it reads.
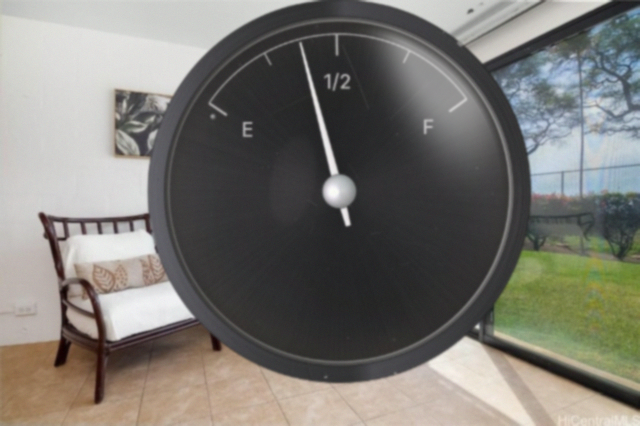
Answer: 0.375
